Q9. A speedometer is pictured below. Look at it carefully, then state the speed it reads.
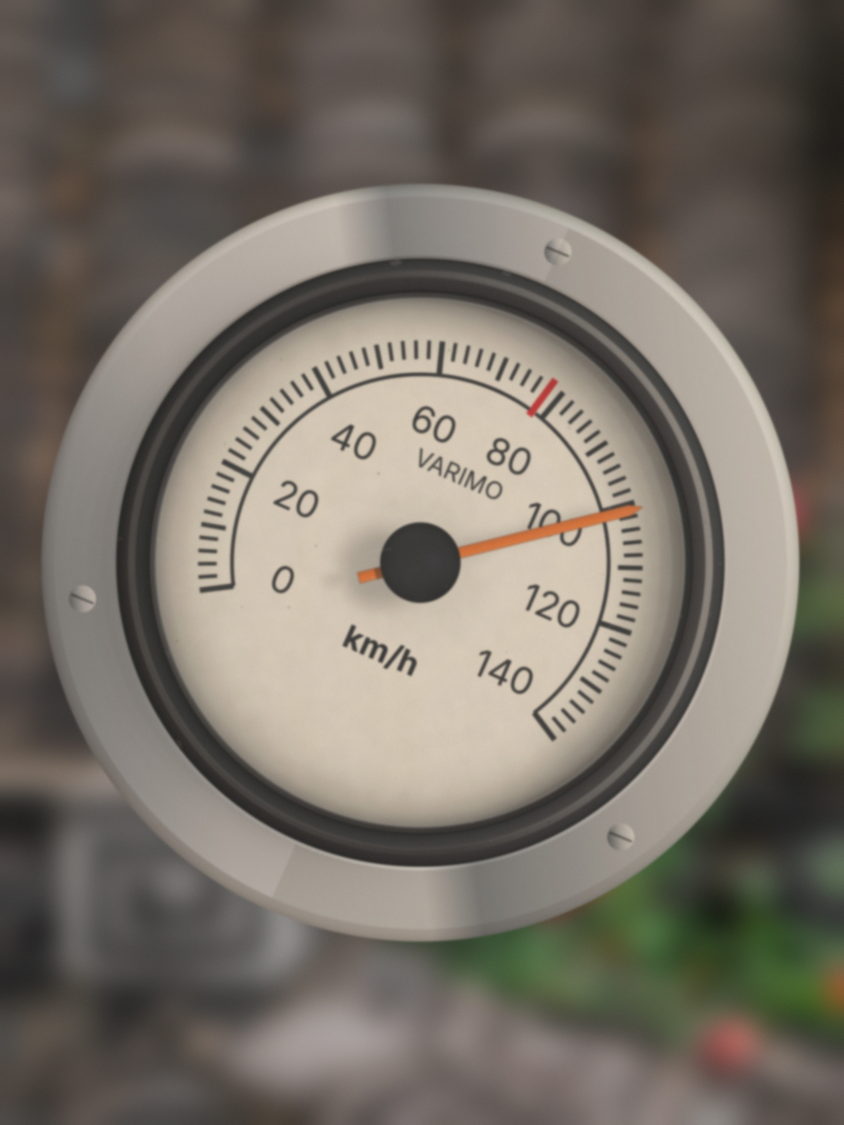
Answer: 101 km/h
